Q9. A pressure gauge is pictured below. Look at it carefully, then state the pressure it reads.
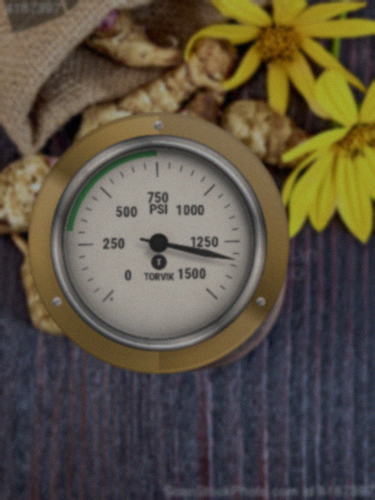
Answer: 1325 psi
